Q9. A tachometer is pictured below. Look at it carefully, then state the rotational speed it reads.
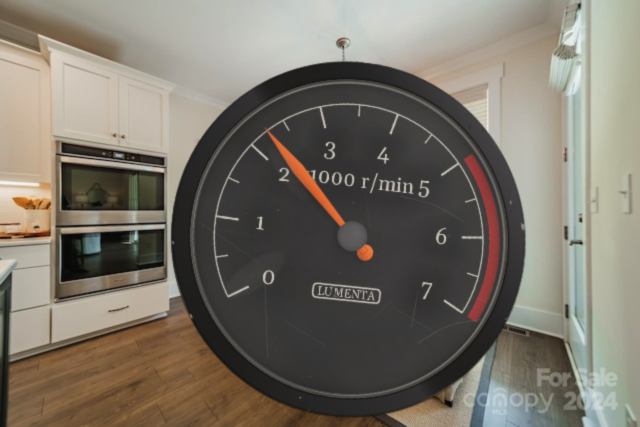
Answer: 2250 rpm
